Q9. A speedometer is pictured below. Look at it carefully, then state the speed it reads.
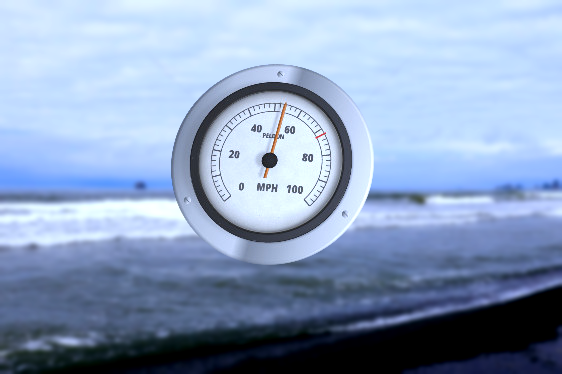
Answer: 54 mph
